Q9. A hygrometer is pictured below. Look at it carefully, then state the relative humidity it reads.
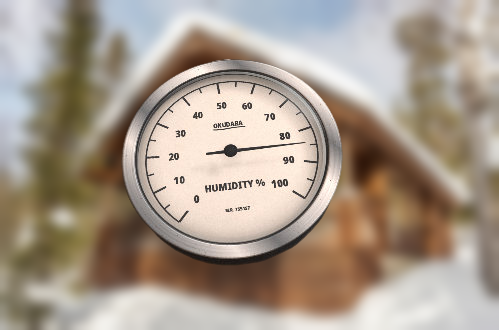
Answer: 85 %
